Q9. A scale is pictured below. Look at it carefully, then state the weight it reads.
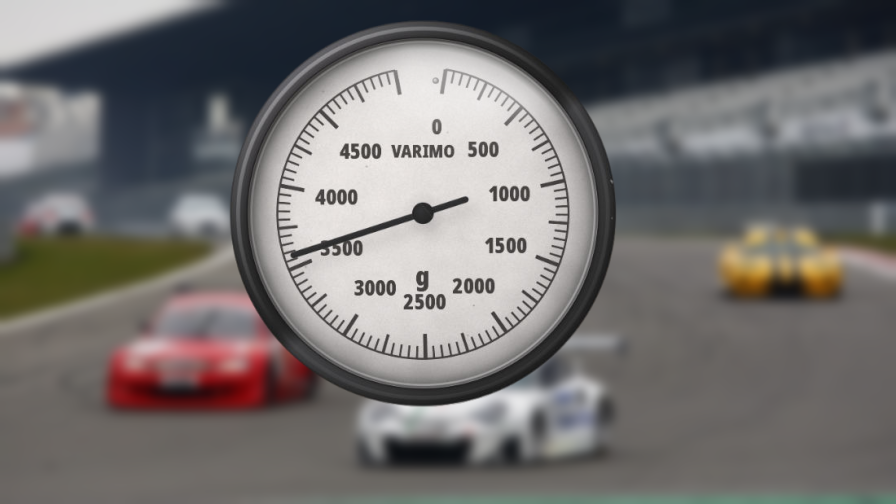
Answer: 3575 g
